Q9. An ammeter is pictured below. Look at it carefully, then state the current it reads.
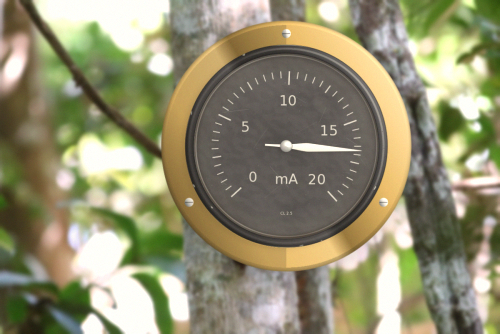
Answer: 16.75 mA
